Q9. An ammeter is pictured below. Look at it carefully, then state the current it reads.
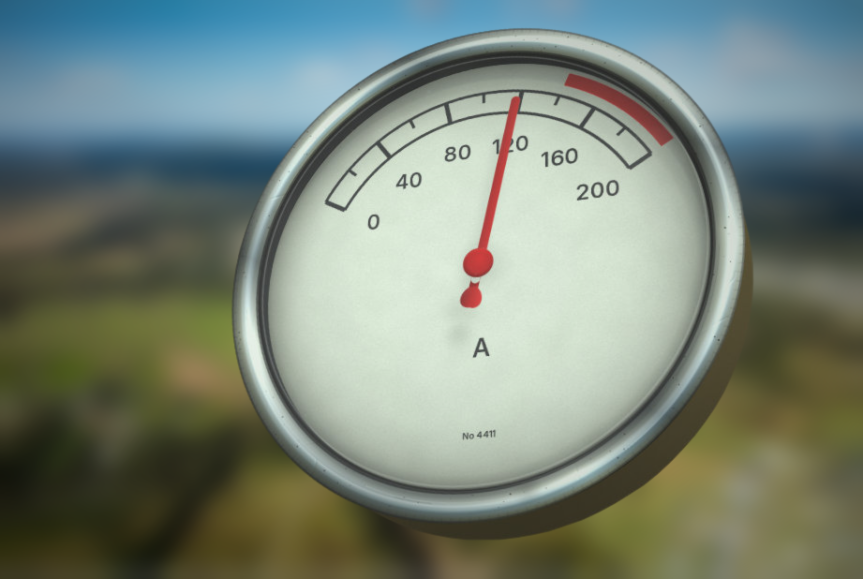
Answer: 120 A
